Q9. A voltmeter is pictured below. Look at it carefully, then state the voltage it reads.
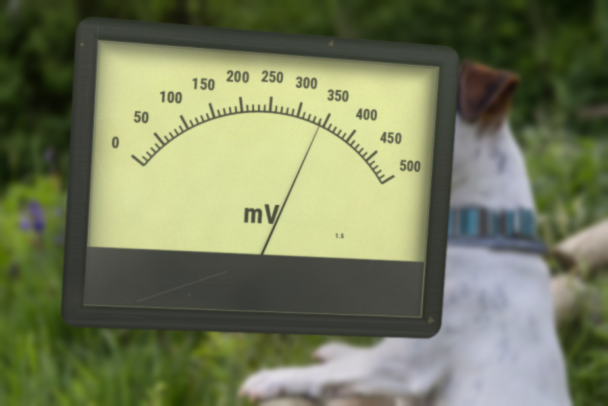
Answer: 340 mV
